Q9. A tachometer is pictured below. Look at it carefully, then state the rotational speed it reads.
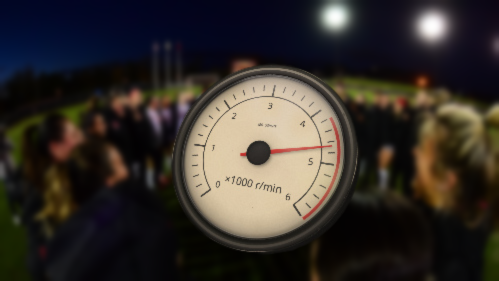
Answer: 4700 rpm
